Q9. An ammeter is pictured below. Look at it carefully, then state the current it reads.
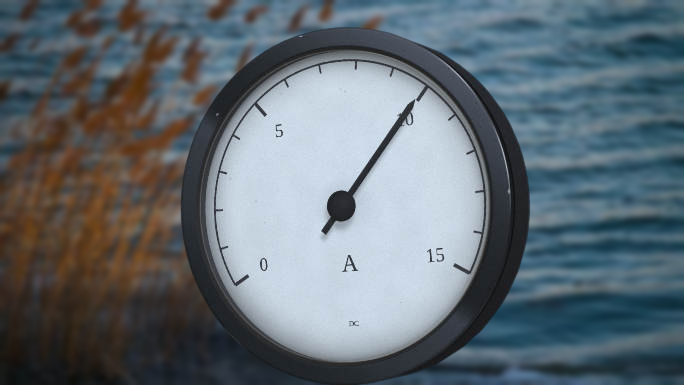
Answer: 10 A
